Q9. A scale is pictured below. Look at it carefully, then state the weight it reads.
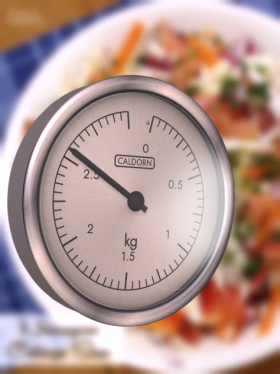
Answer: 2.55 kg
